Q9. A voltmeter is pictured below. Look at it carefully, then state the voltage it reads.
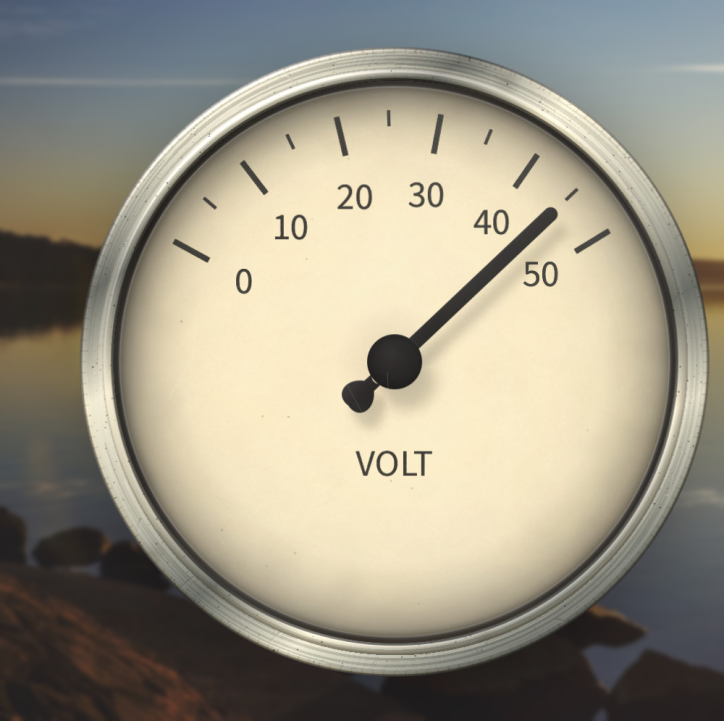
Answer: 45 V
